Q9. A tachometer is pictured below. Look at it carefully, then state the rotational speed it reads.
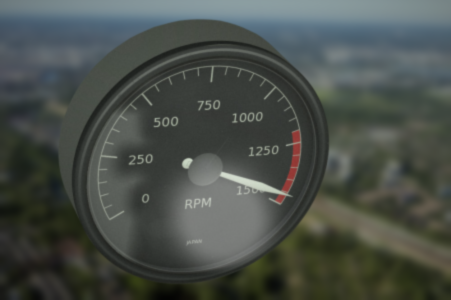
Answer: 1450 rpm
